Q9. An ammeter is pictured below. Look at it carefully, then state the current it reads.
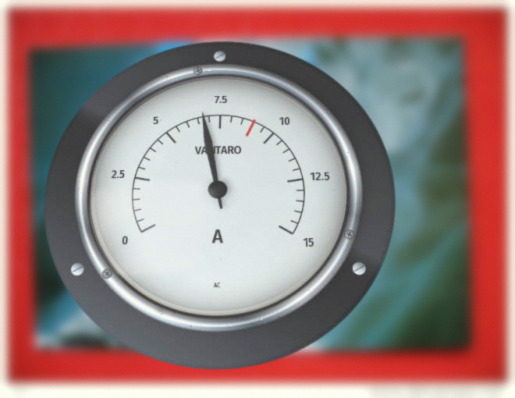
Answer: 6.75 A
